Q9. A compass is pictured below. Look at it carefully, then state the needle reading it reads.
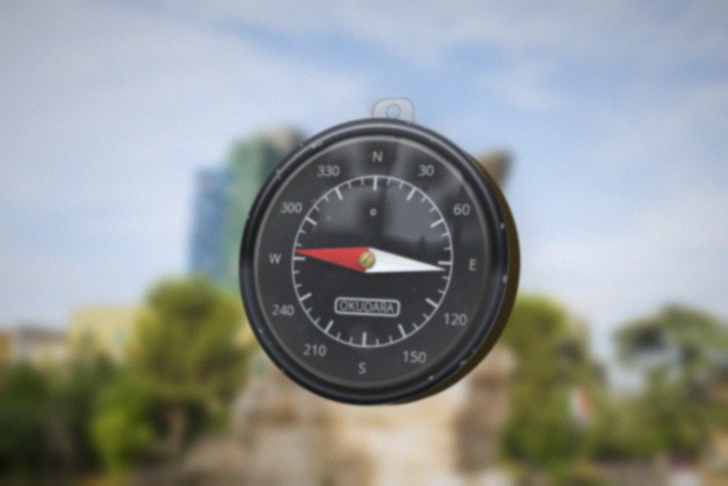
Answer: 275 °
